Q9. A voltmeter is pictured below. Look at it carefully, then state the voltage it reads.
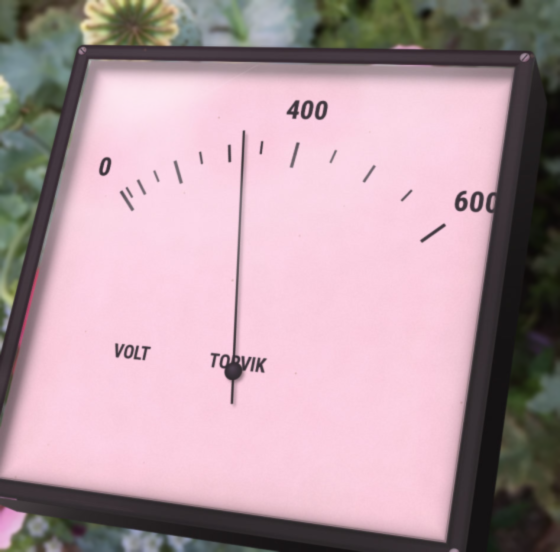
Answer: 325 V
